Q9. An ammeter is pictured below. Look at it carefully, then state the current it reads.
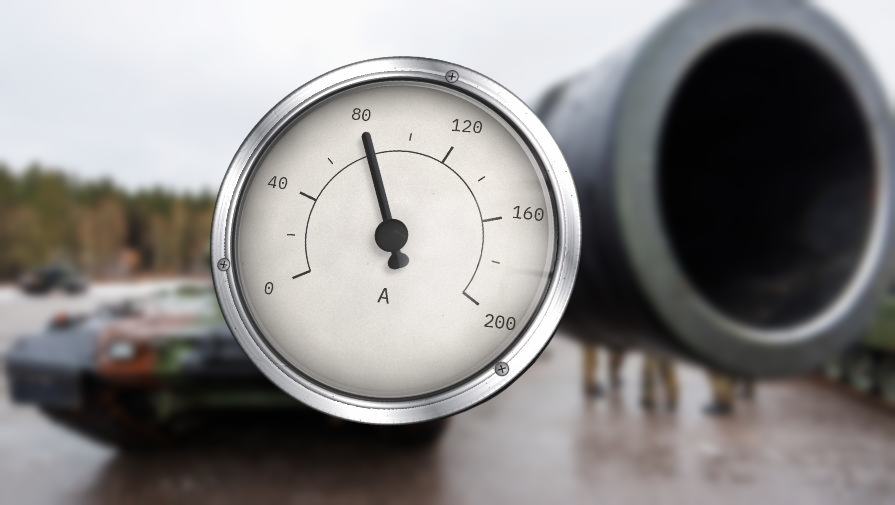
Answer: 80 A
